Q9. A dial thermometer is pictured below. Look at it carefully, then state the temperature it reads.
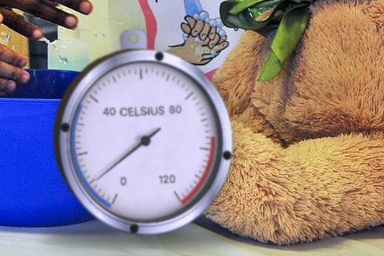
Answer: 10 °C
